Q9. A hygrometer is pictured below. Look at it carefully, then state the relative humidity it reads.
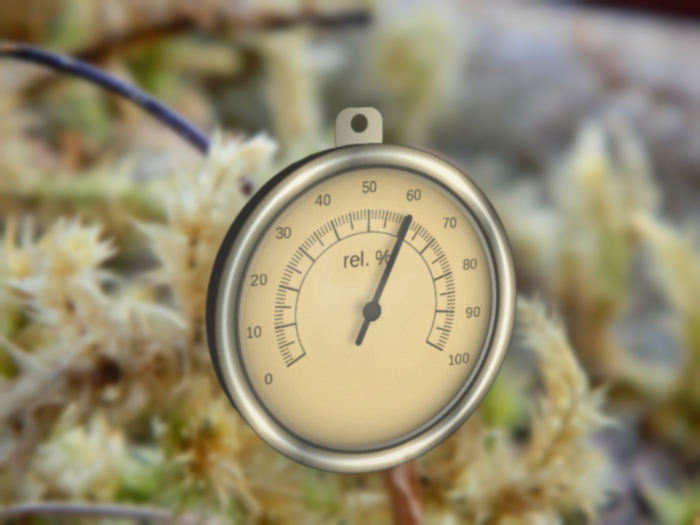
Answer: 60 %
